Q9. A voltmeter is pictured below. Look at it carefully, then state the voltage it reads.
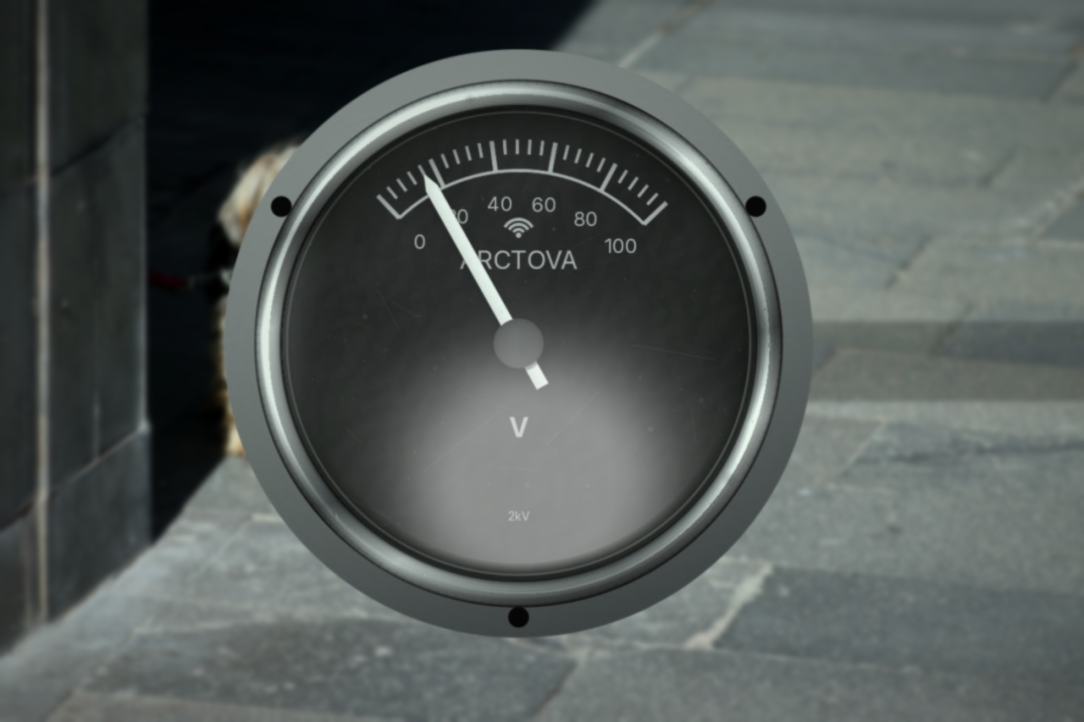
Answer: 16 V
